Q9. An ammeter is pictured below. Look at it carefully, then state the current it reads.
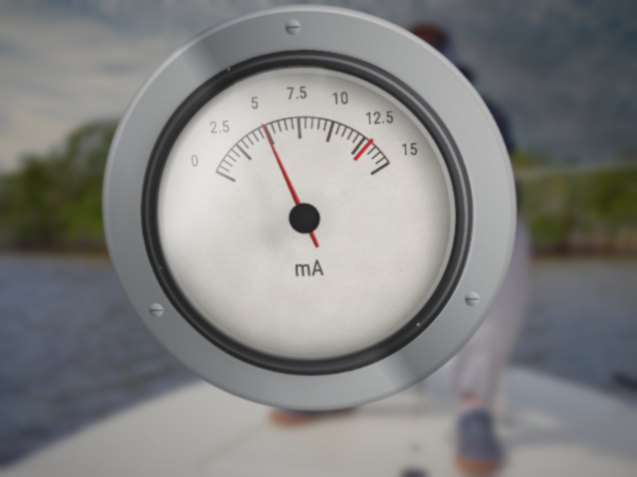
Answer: 5 mA
